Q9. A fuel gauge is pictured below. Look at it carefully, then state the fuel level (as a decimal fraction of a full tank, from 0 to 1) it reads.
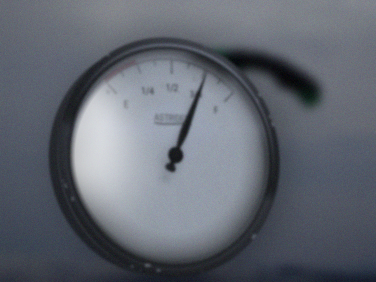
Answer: 0.75
